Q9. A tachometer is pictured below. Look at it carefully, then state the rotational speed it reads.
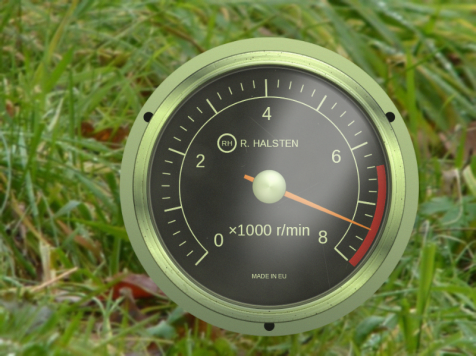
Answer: 7400 rpm
